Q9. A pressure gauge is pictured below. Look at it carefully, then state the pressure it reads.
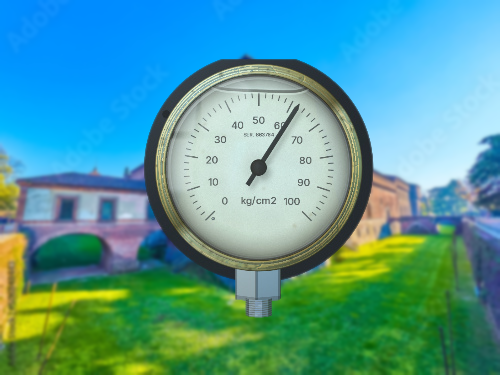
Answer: 62 kg/cm²
